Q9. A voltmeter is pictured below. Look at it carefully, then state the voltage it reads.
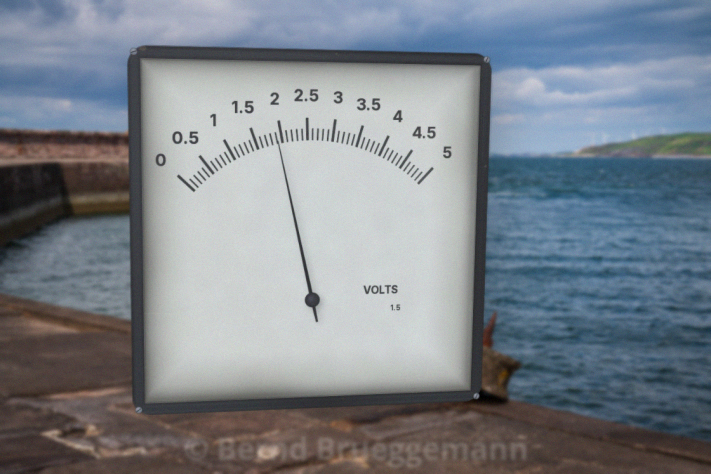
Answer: 1.9 V
